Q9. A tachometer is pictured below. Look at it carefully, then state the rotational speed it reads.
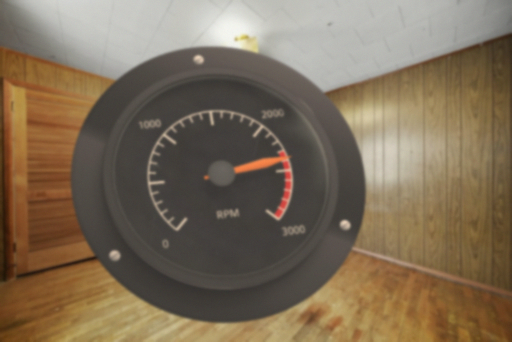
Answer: 2400 rpm
